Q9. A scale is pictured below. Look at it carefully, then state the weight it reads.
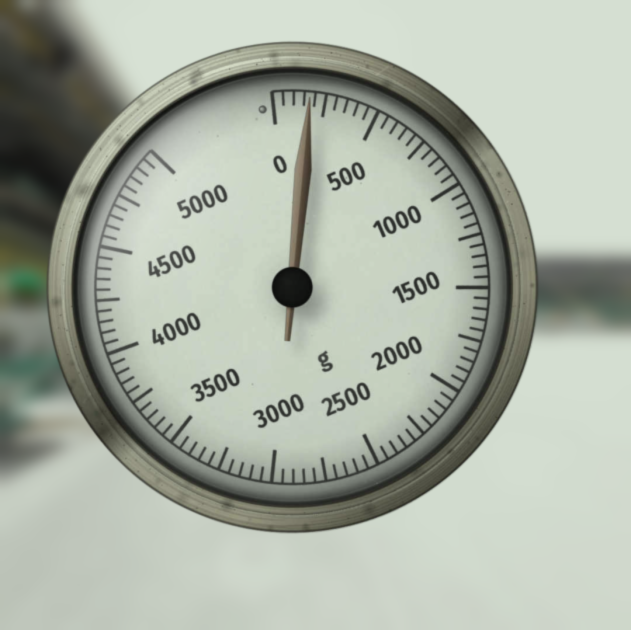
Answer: 175 g
